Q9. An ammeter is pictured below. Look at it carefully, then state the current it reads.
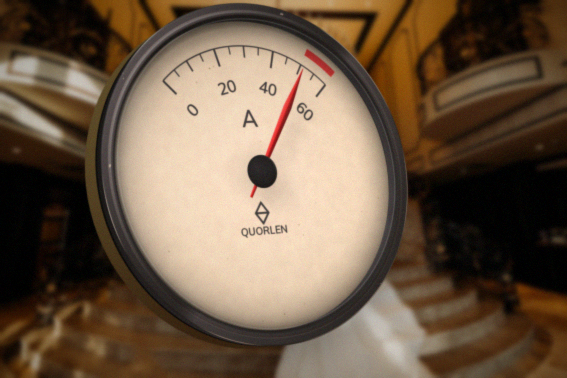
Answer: 50 A
